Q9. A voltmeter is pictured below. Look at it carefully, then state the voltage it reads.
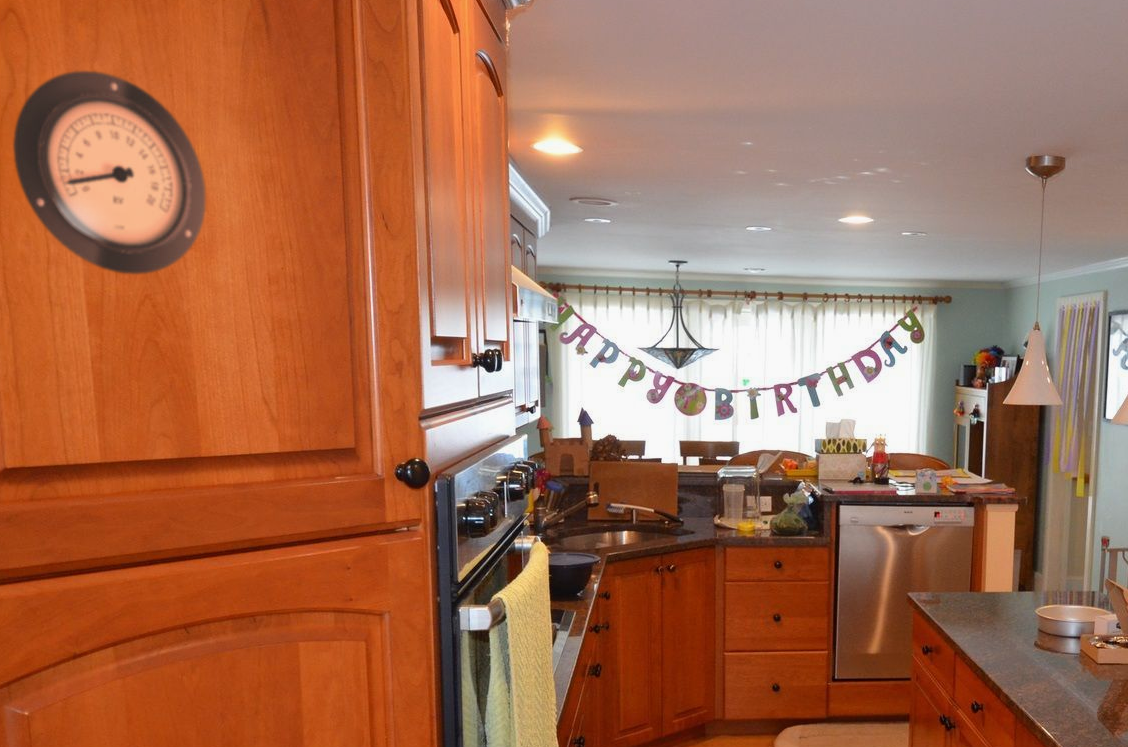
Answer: 1 kV
